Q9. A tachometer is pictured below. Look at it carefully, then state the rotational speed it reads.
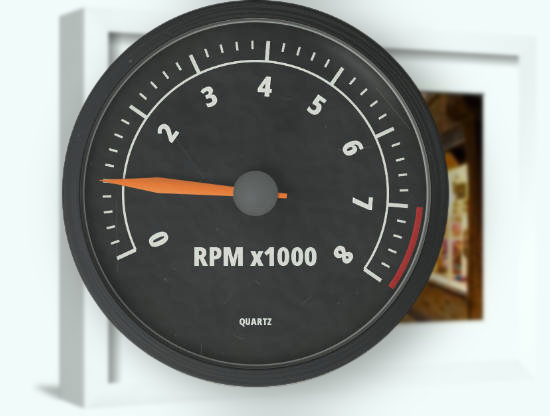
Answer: 1000 rpm
